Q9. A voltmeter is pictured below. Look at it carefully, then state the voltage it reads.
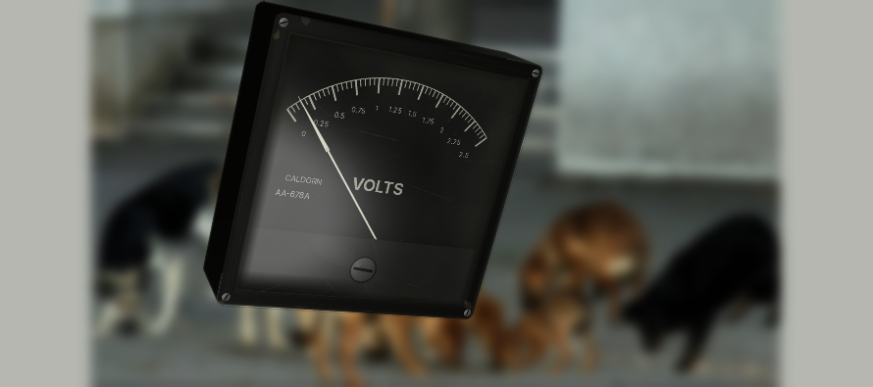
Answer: 0.15 V
